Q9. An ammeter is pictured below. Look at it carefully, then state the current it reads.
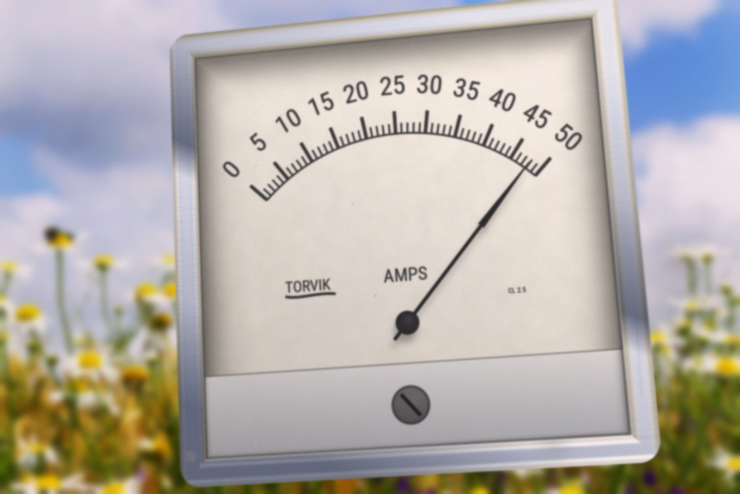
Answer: 48 A
